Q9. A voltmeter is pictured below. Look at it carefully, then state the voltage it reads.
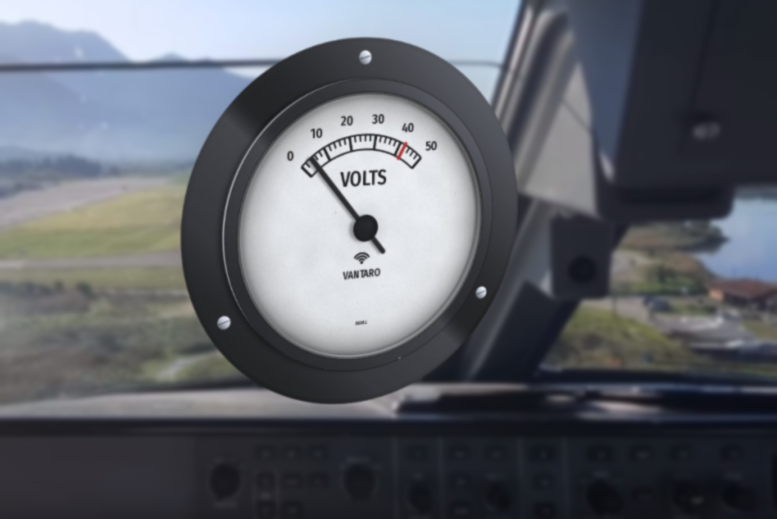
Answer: 4 V
